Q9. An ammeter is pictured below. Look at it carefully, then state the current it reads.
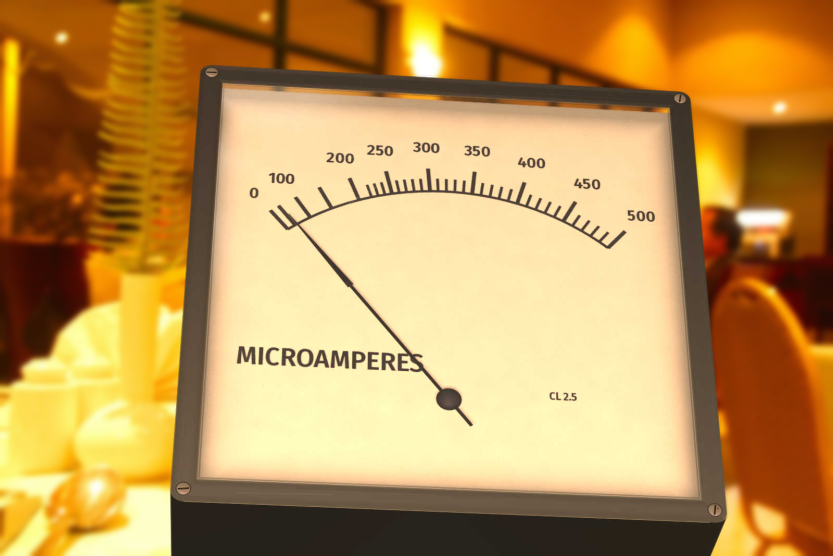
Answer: 50 µA
